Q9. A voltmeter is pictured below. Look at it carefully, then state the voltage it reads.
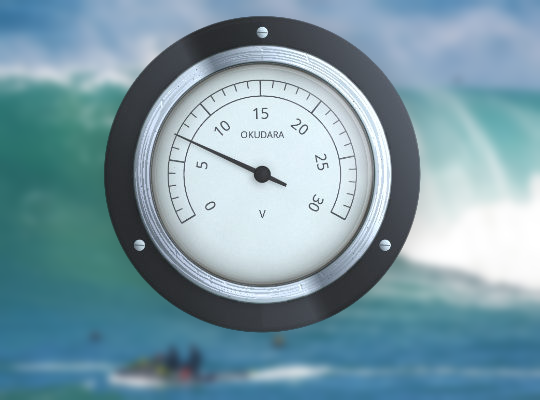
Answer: 7 V
